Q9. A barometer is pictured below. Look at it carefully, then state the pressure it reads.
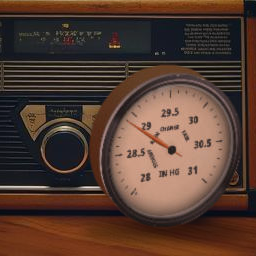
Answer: 28.9 inHg
